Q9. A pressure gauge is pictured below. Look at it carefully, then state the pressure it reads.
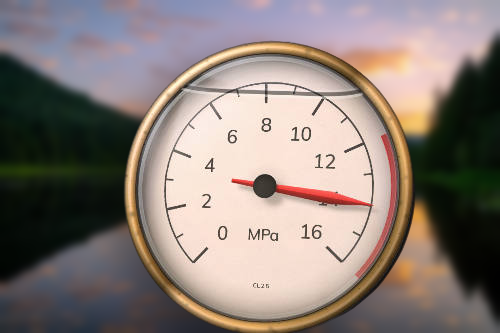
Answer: 14 MPa
